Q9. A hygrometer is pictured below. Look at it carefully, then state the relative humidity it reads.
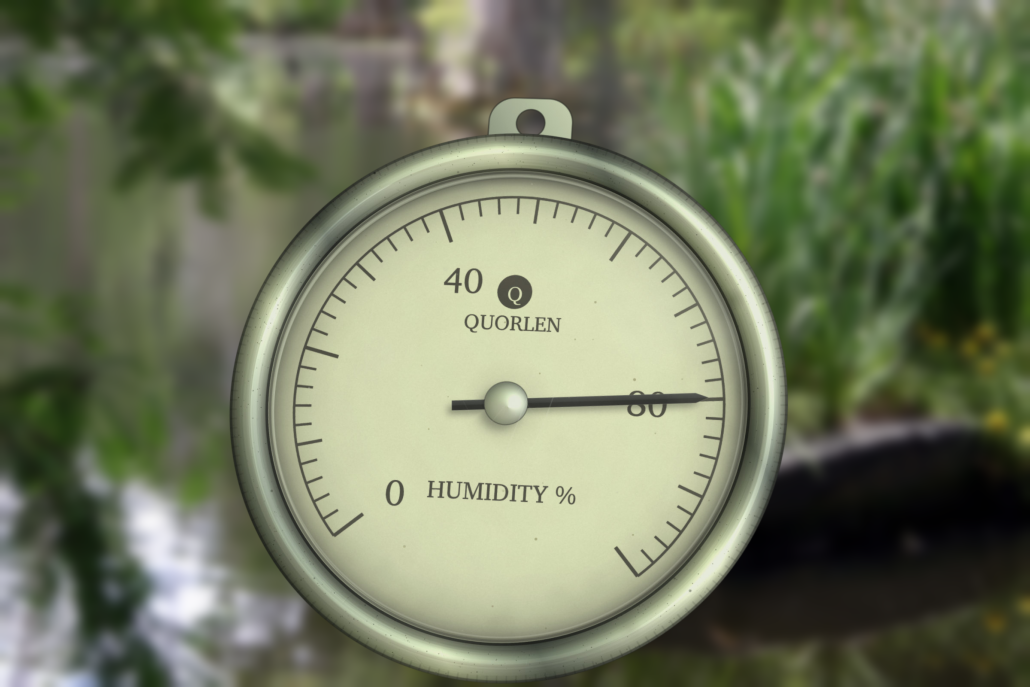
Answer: 80 %
